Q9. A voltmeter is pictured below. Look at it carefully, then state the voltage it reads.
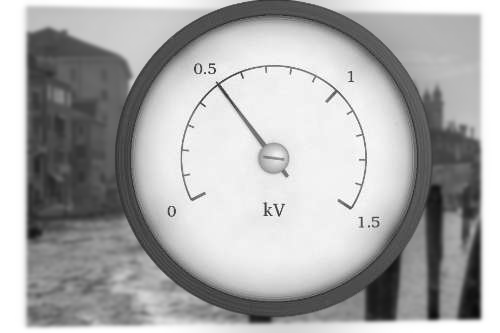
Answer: 0.5 kV
